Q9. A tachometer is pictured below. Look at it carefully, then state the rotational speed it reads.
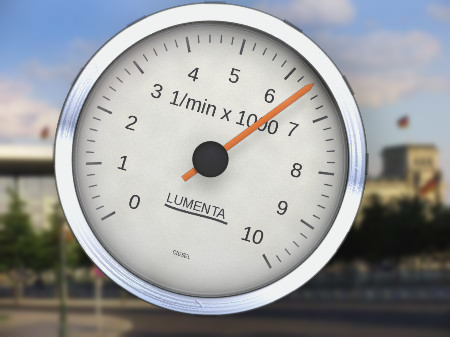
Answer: 6400 rpm
